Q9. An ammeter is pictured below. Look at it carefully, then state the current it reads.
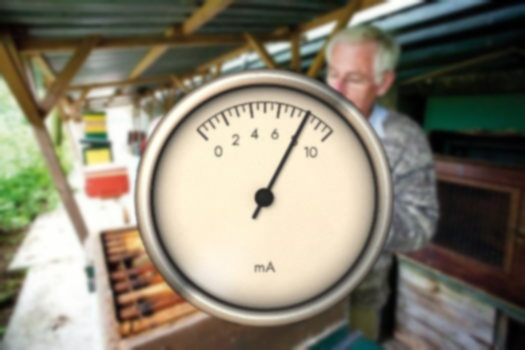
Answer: 8 mA
